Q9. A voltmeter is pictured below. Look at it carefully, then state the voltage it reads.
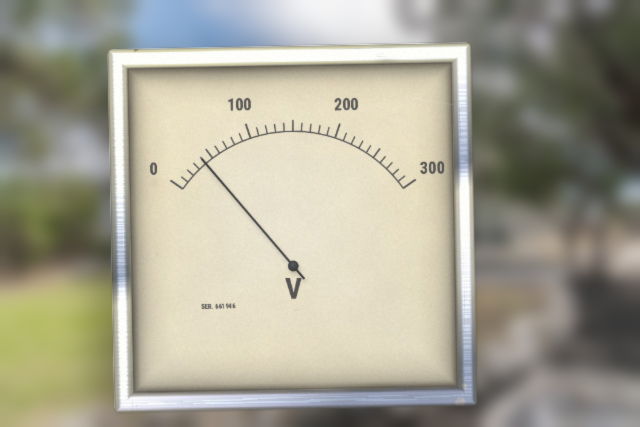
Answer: 40 V
